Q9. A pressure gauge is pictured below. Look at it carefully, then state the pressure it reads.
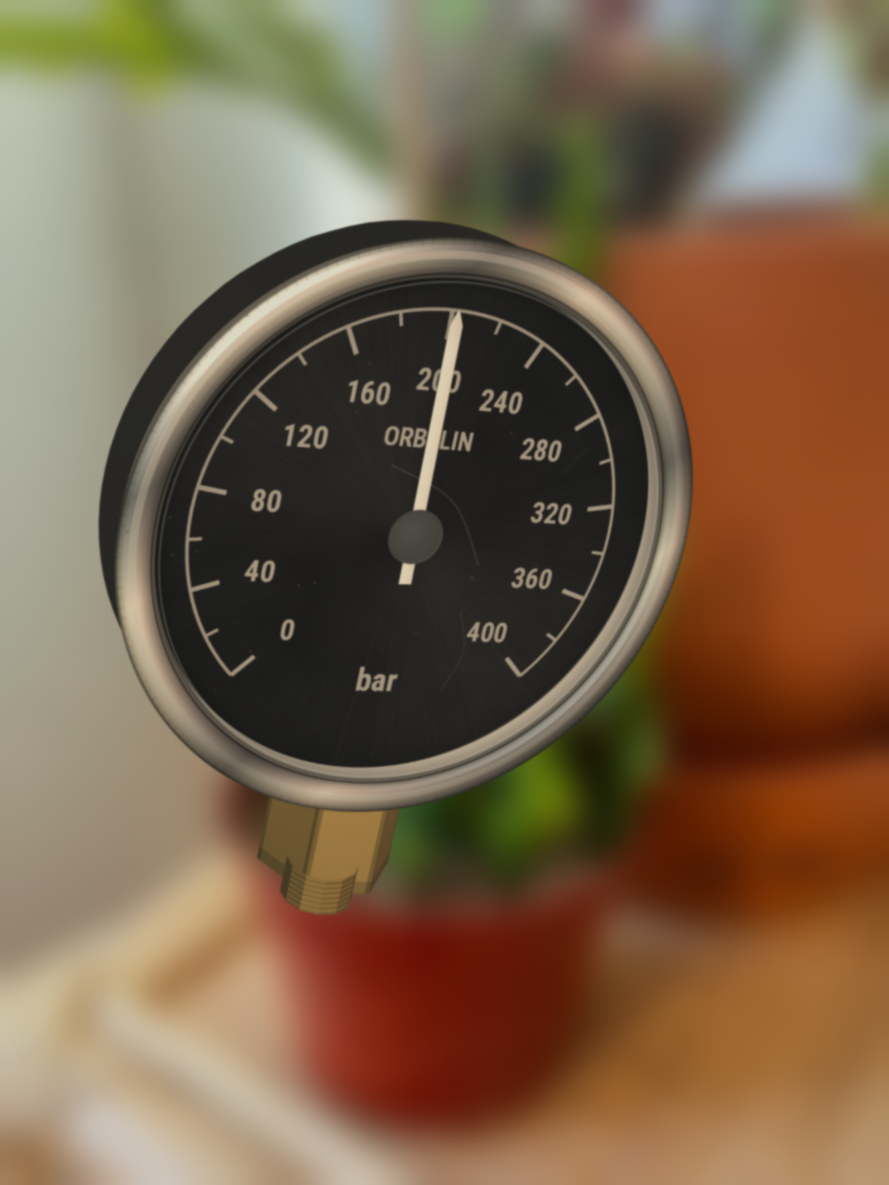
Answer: 200 bar
